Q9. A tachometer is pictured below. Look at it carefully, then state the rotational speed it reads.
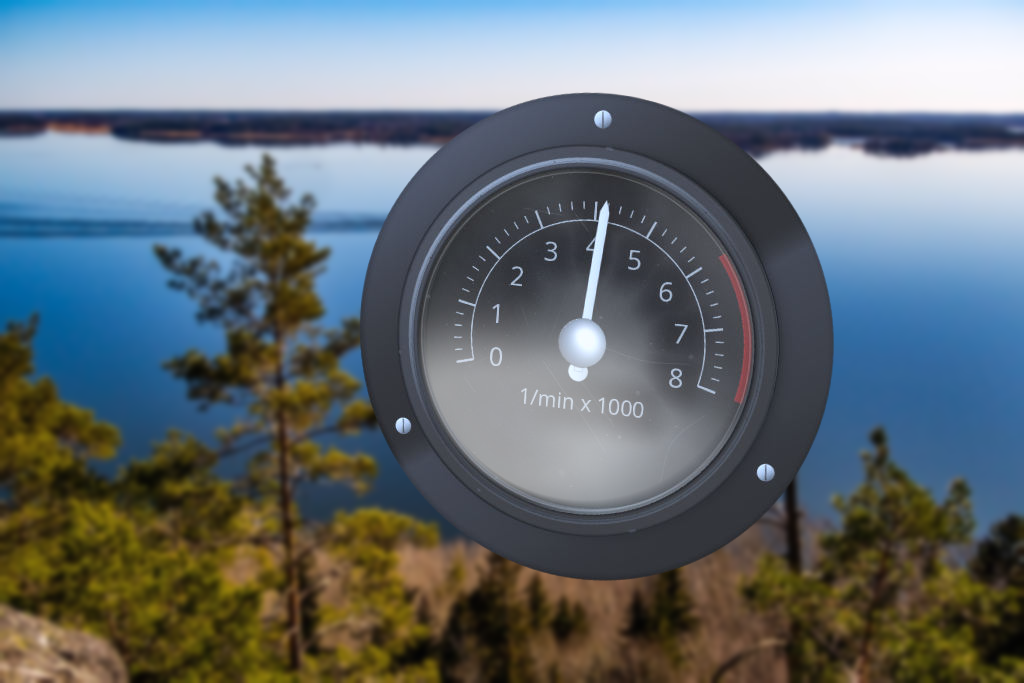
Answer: 4200 rpm
